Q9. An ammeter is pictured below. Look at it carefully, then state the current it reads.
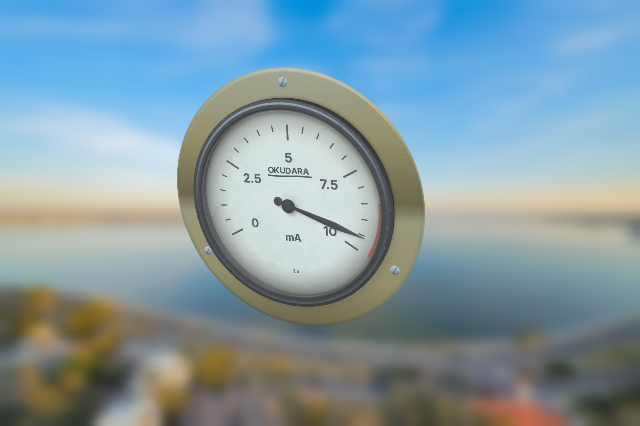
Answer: 9.5 mA
